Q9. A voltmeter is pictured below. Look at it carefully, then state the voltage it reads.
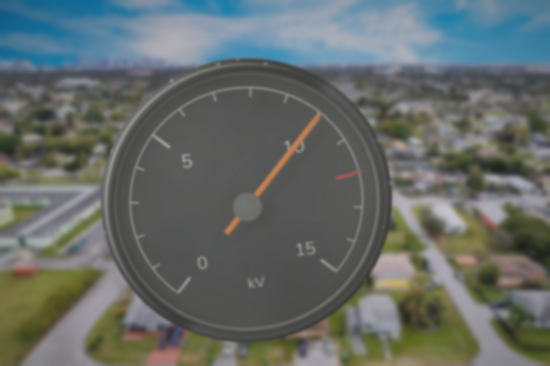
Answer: 10 kV
